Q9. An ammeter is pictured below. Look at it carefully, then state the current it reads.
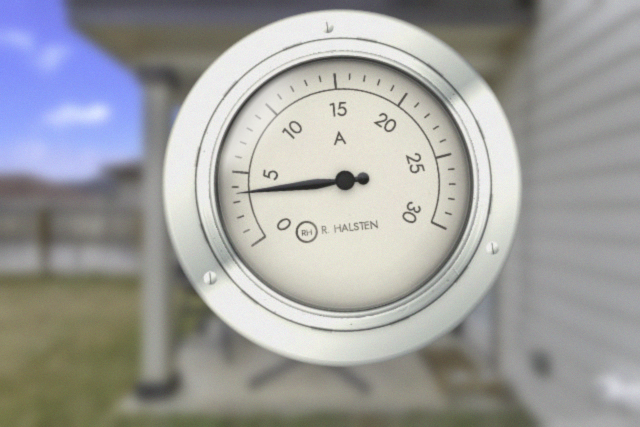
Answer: 3.5 A
